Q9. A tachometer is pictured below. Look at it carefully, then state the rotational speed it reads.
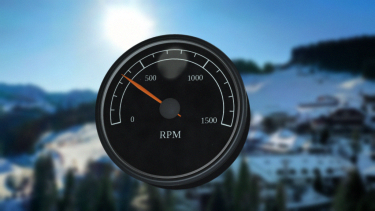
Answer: 350 rpm
